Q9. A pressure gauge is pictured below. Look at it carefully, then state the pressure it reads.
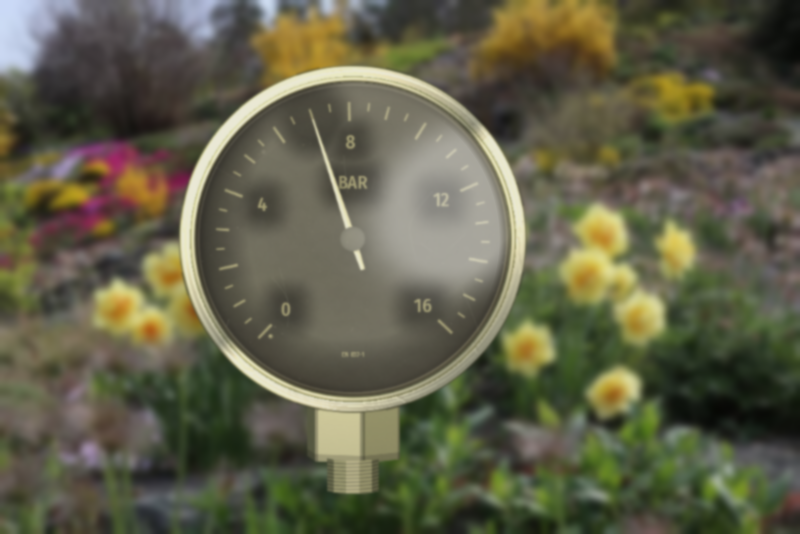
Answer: 7 bar
